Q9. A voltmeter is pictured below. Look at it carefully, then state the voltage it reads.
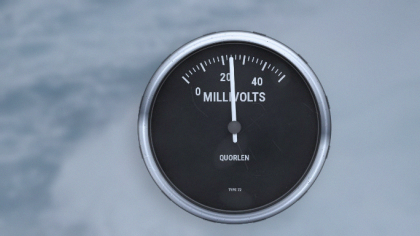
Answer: 24 mV
